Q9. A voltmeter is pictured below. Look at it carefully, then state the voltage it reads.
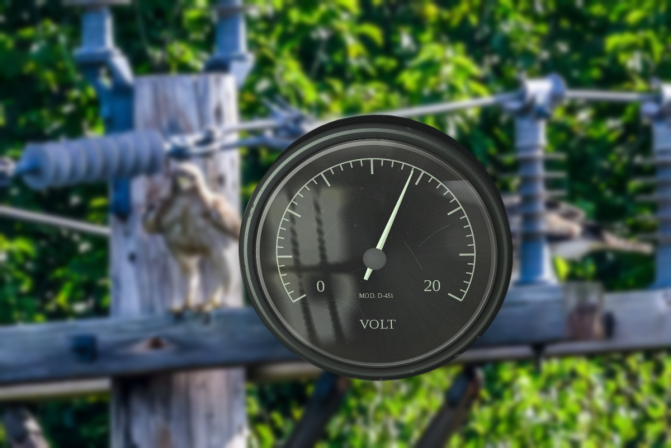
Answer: 12 V
